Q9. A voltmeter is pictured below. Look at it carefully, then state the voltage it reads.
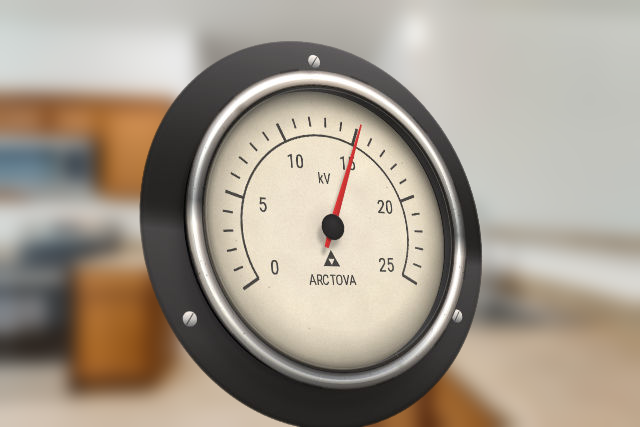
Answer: 15 kV
